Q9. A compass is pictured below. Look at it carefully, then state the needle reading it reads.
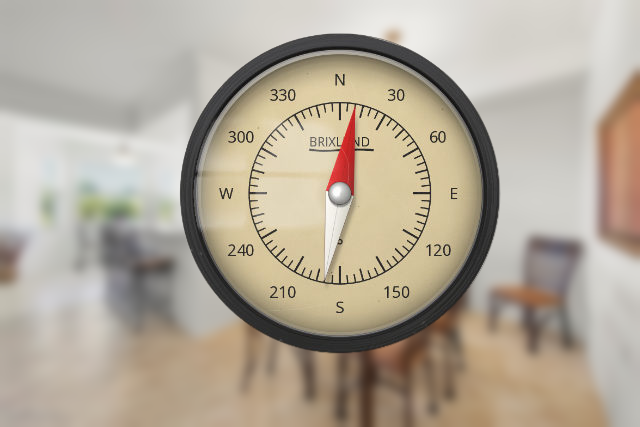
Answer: 10 °
